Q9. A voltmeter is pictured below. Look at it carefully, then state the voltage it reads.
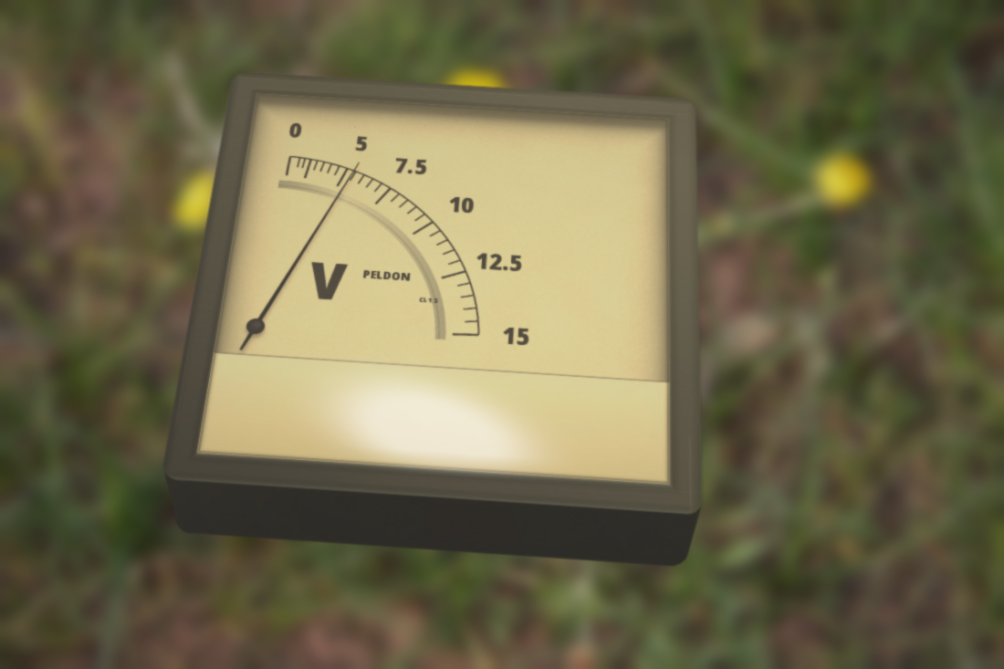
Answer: 5.5 V
